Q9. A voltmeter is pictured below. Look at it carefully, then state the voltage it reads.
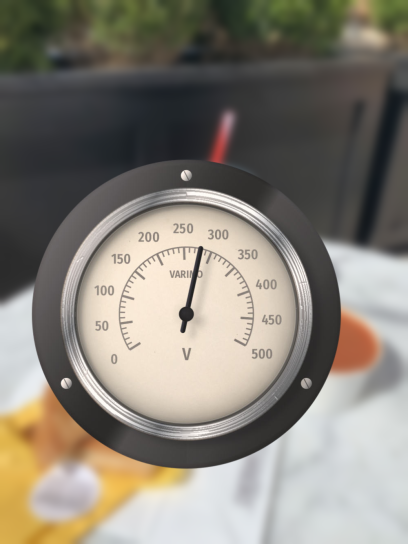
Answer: 280 V
